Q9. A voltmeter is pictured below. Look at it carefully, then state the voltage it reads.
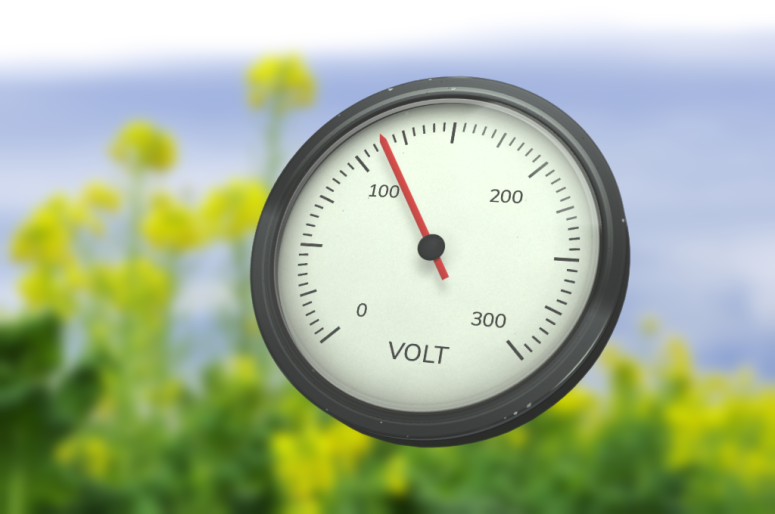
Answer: 115 V
